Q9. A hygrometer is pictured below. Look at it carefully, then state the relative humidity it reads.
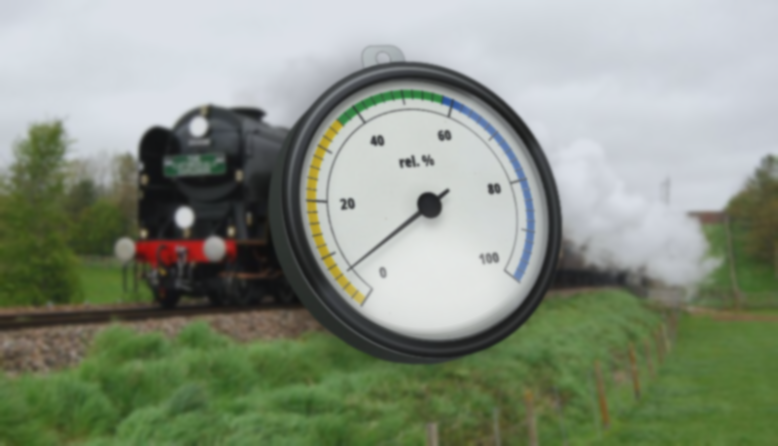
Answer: 6 %
